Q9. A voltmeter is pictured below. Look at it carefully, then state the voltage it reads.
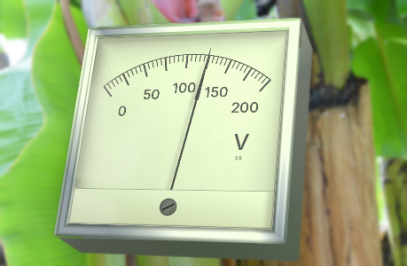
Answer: 125 V
